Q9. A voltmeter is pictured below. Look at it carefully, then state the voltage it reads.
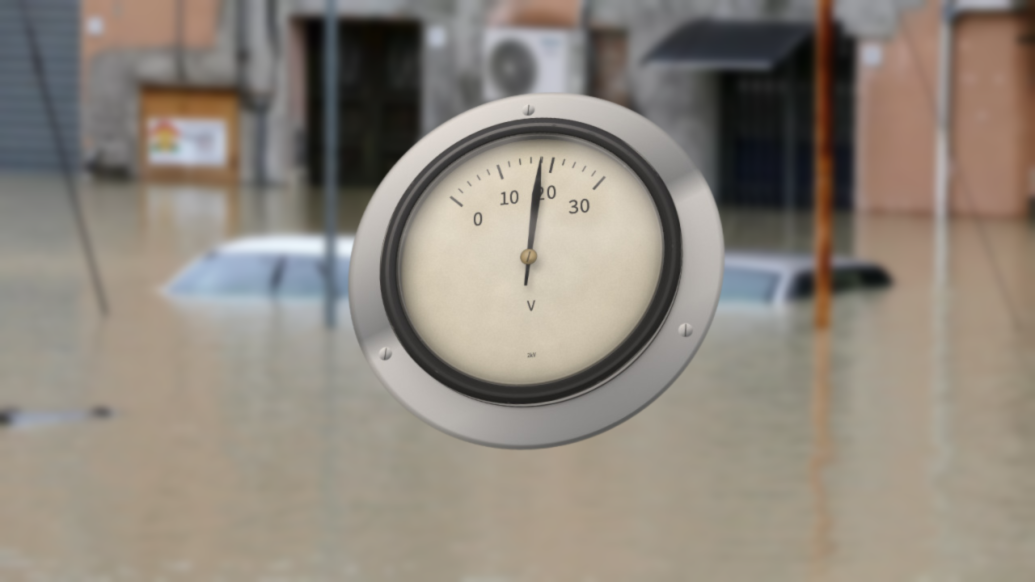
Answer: 18 V
